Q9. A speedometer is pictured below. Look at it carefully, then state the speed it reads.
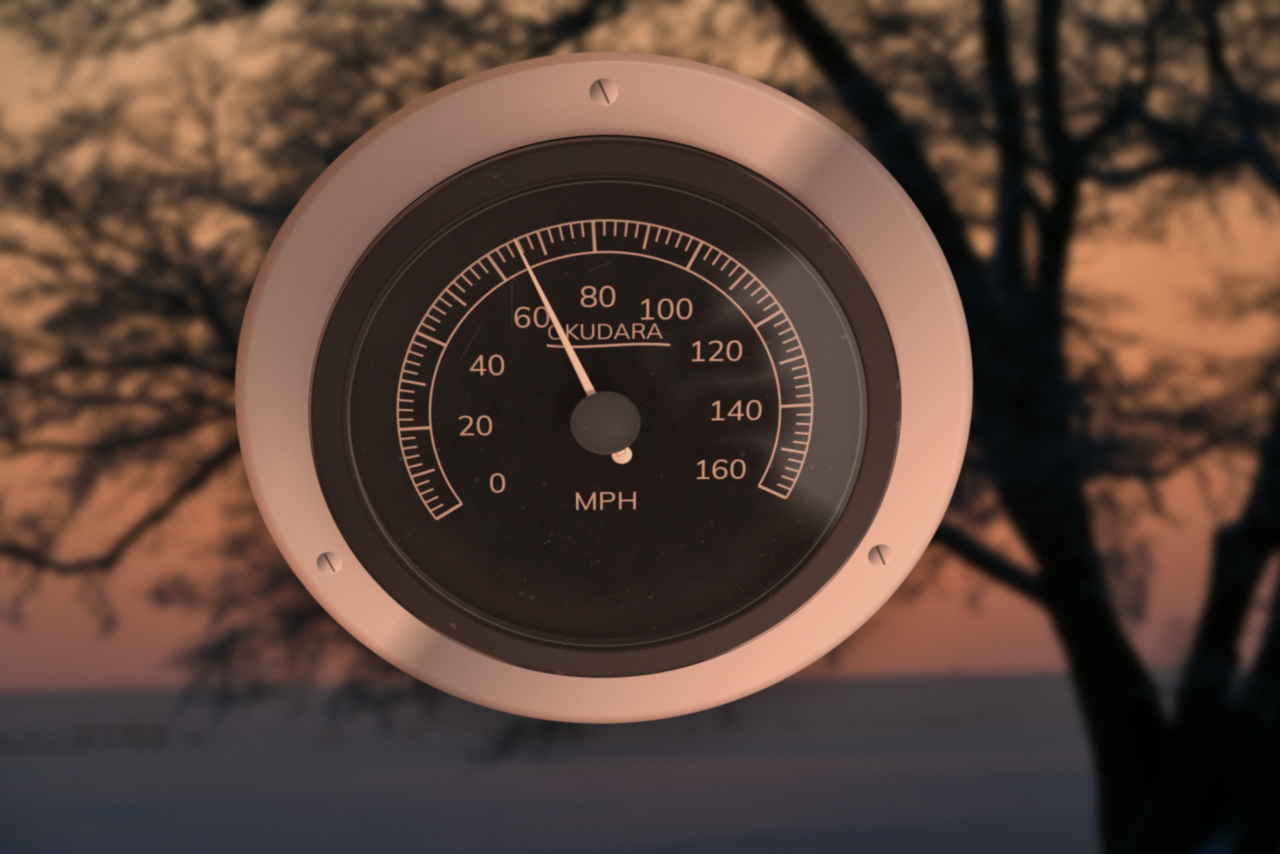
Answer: 66 mph
